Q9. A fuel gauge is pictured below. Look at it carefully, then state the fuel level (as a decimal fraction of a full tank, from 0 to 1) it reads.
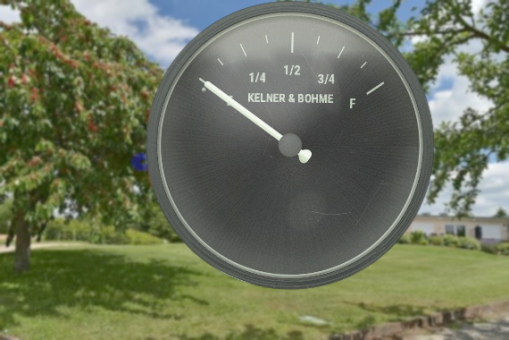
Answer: 0
